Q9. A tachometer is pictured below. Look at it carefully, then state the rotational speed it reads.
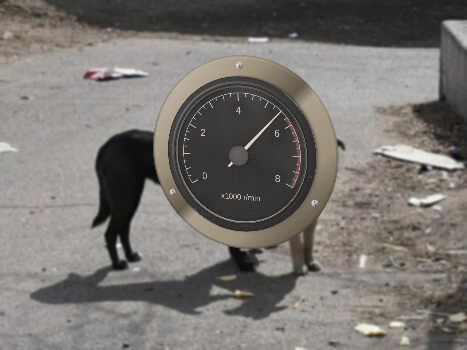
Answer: 5500 rpm
